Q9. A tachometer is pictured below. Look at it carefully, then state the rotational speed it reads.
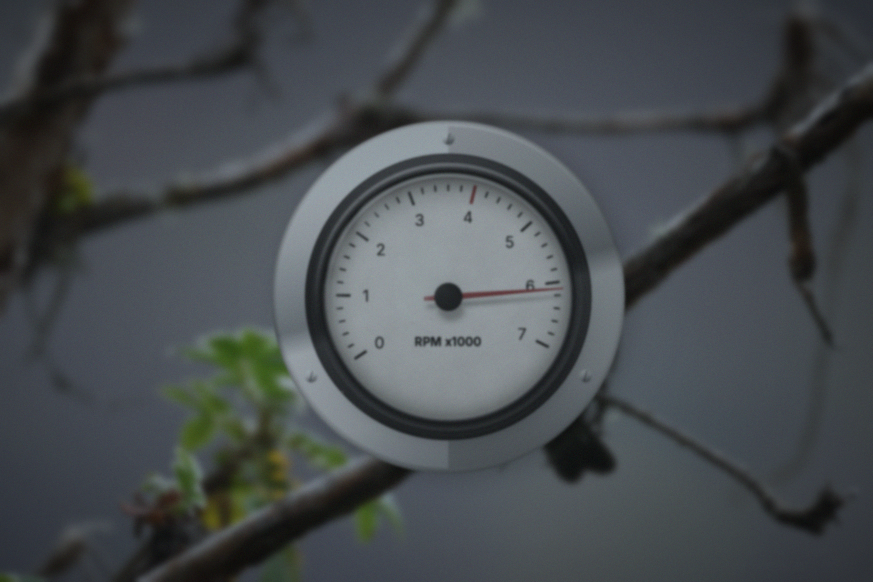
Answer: 6100 rpm
